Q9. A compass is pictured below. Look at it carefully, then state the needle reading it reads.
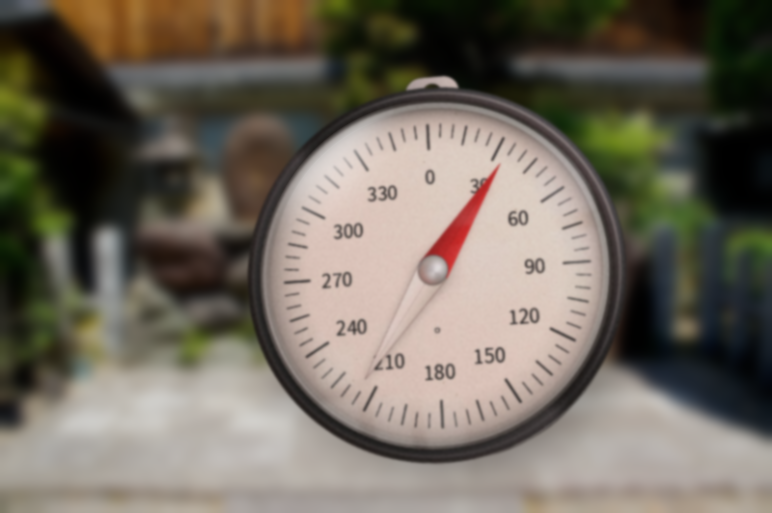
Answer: 35 °
